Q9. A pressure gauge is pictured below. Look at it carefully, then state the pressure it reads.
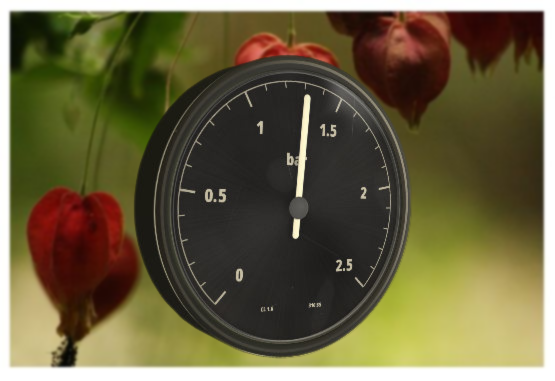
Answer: 1.3 bar
